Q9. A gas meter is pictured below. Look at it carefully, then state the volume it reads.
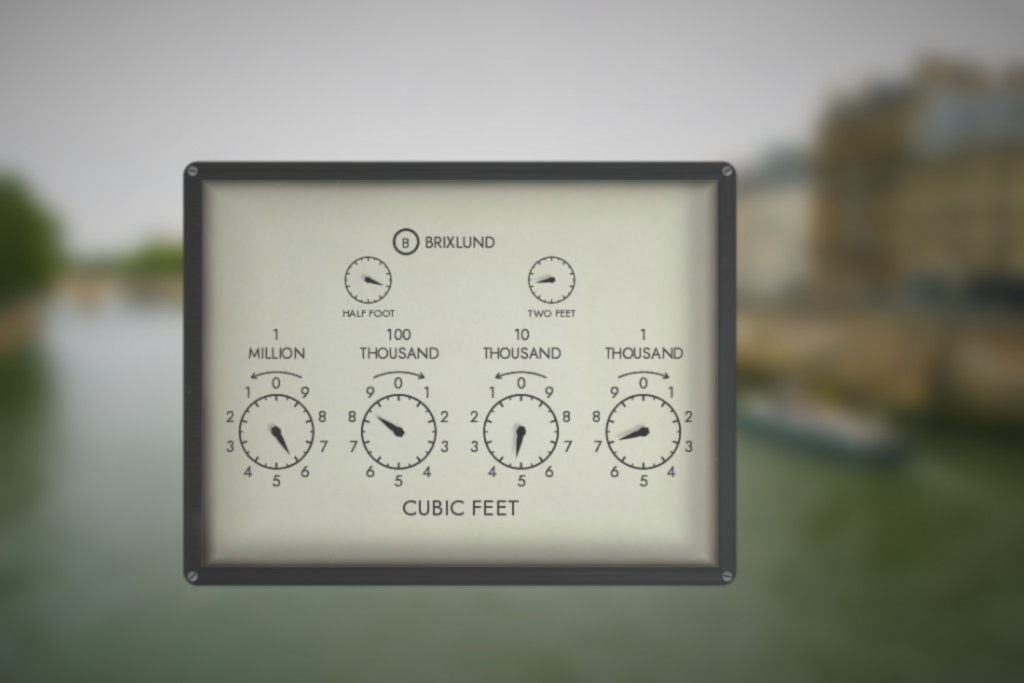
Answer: 584700 ft³
